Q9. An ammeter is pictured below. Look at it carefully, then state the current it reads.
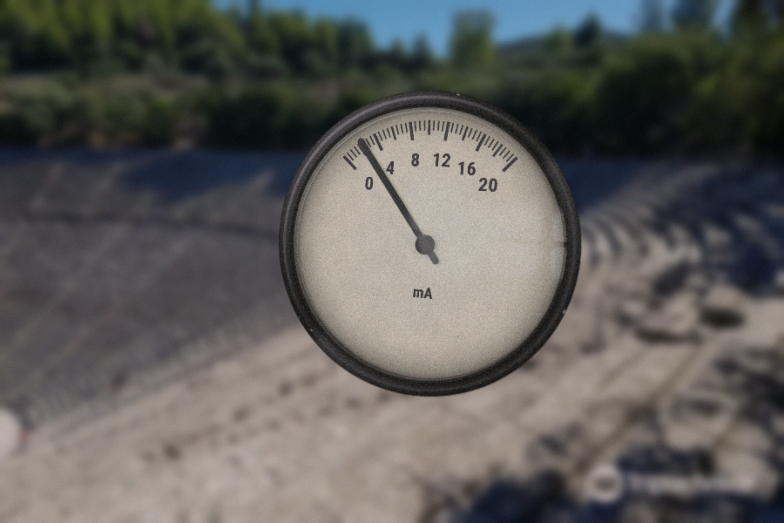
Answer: 2.5 mA
